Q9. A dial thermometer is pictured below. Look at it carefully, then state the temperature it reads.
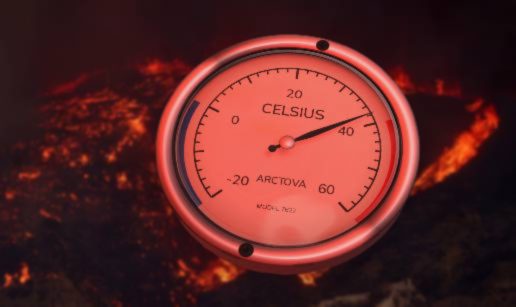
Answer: 38 °C
